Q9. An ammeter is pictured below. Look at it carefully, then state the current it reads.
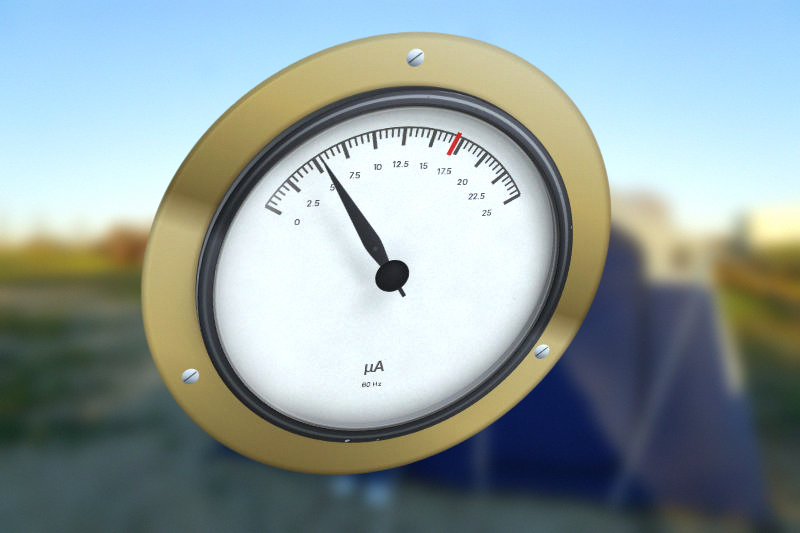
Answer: 5.5 µA
